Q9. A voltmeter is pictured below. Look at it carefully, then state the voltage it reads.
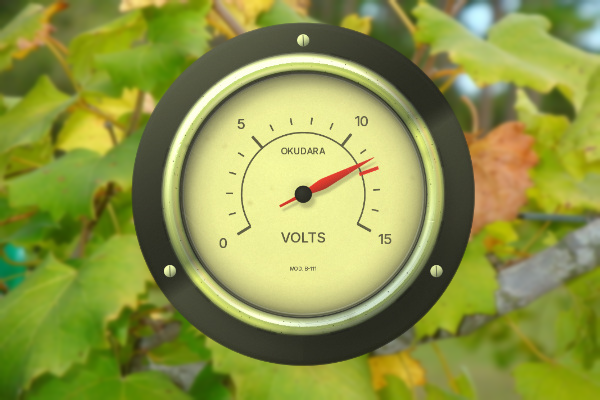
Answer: 11.5 V
